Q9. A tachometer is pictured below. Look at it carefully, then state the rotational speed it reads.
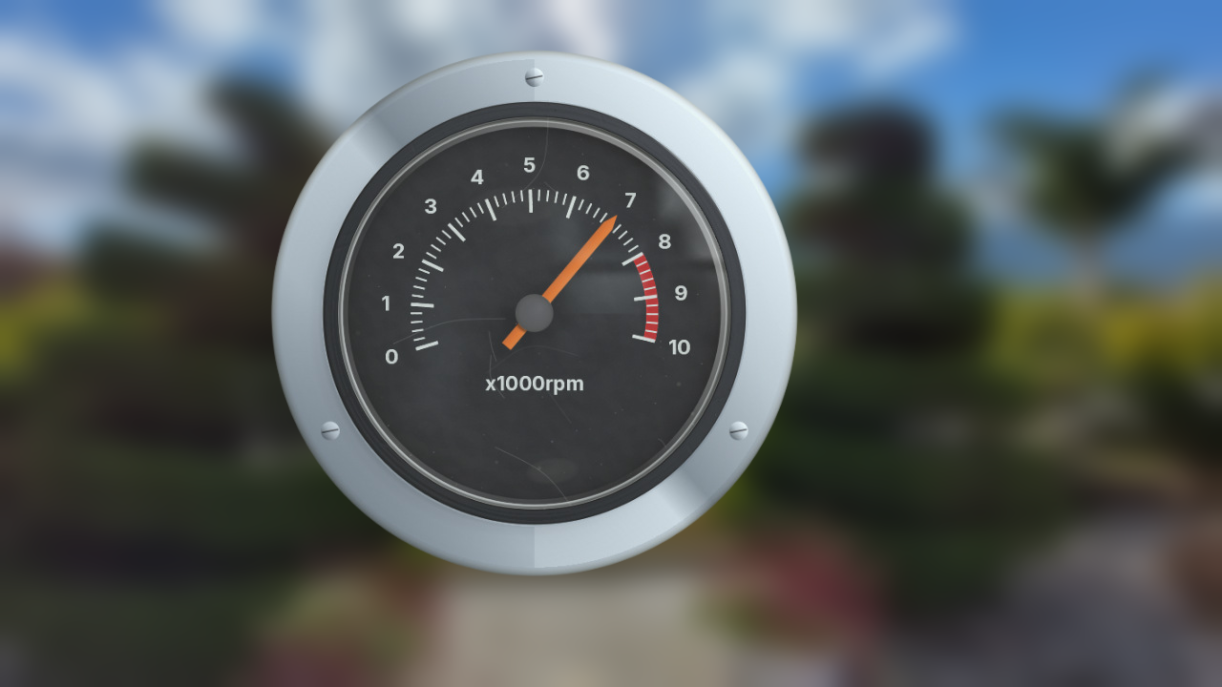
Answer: 7000 rpm
